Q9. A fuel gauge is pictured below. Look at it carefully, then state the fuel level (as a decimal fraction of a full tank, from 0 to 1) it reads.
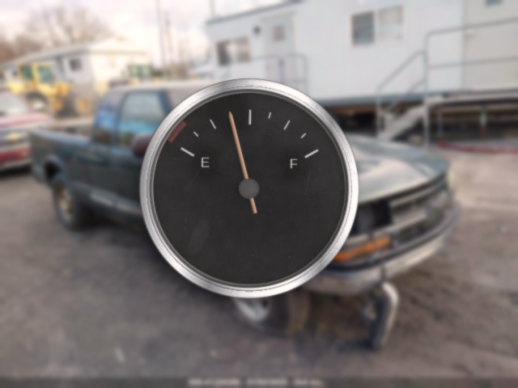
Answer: 0.375
